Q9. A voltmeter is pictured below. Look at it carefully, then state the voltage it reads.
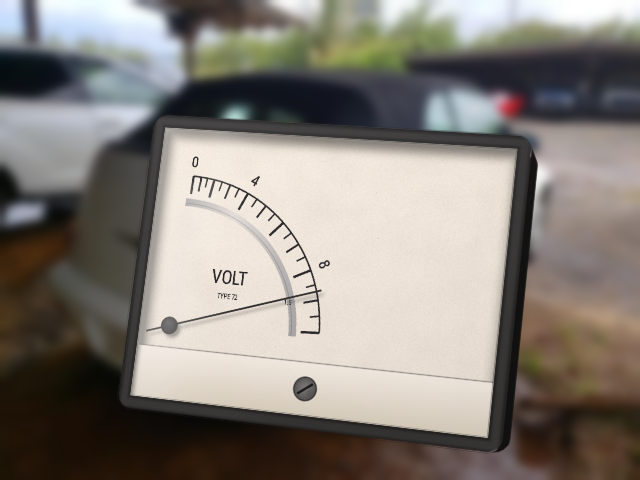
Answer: 8.75 V
